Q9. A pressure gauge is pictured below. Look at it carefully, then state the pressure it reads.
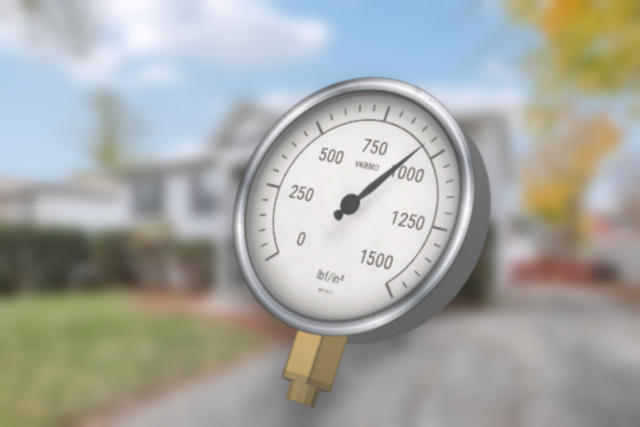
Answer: 950 psi
